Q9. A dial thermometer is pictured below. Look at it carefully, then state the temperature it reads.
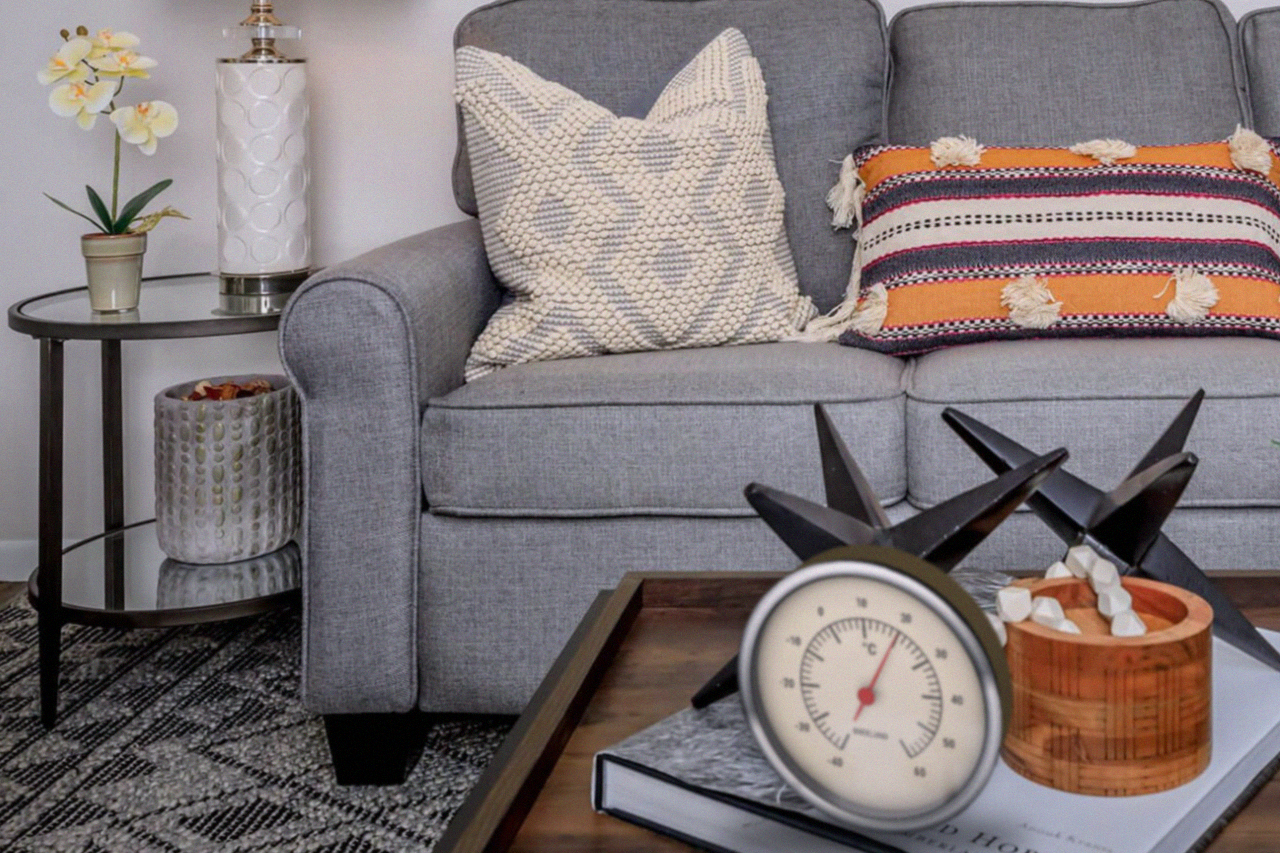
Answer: 20 °C
